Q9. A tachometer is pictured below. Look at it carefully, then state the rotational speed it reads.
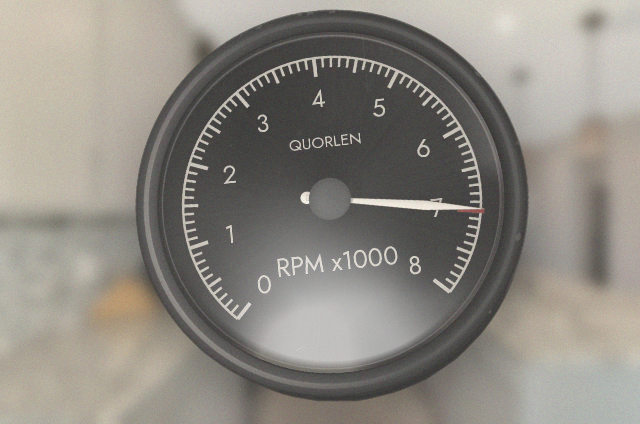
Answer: 7000 rpm
